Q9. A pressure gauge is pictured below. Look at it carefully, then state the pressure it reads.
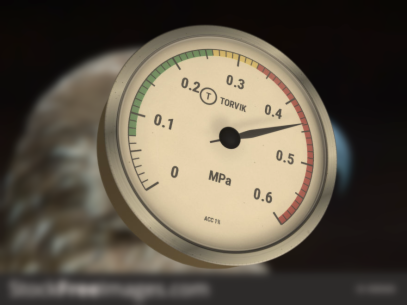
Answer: 0.44 MPa
